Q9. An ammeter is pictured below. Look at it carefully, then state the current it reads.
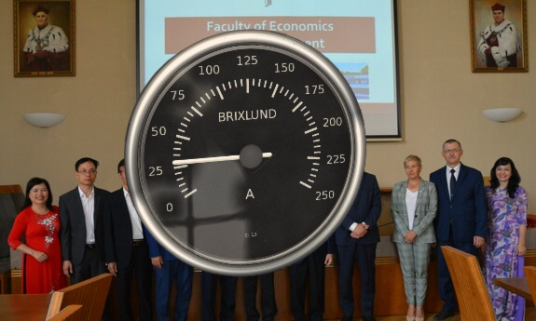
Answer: 30 A
